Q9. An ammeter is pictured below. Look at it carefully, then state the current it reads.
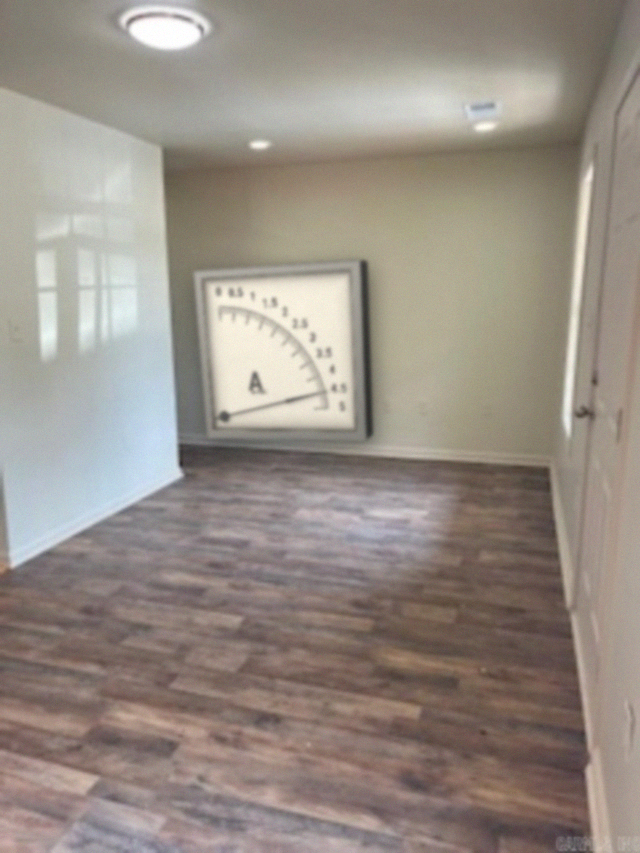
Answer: 4.5 A
